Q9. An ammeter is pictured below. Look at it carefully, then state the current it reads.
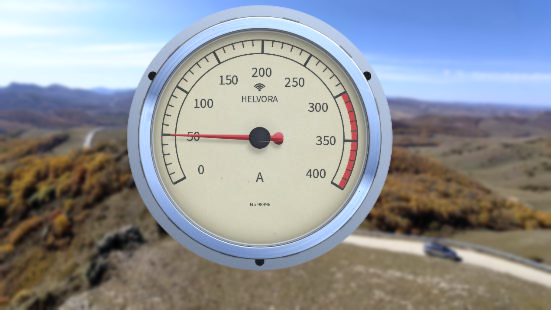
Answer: 50 A
